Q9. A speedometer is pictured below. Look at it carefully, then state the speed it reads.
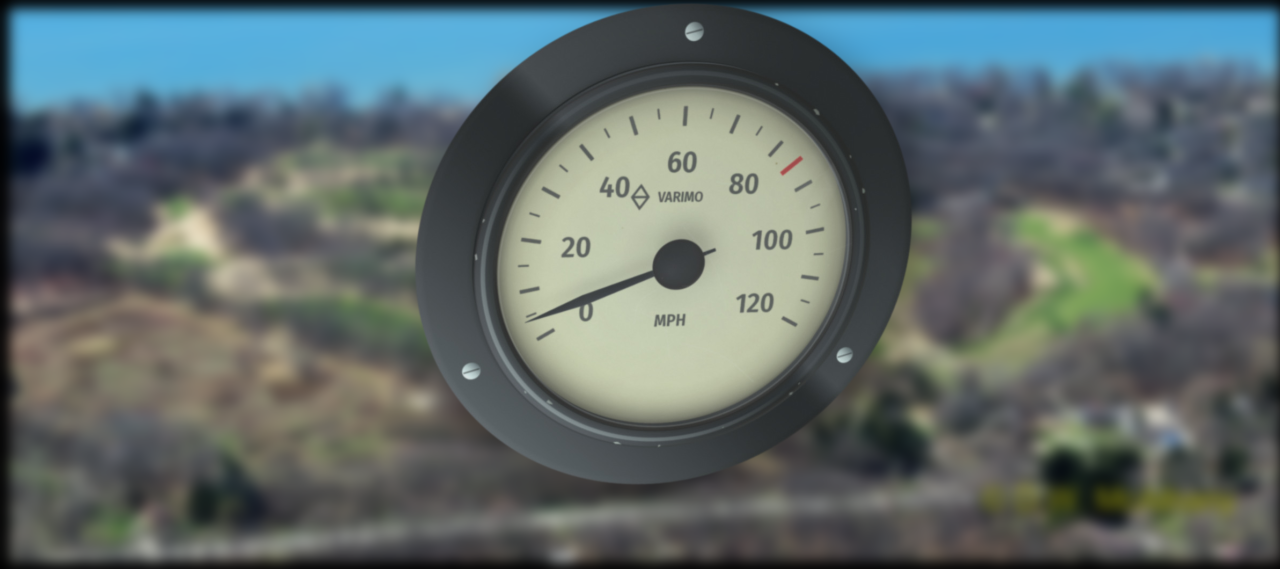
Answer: 5 mph
